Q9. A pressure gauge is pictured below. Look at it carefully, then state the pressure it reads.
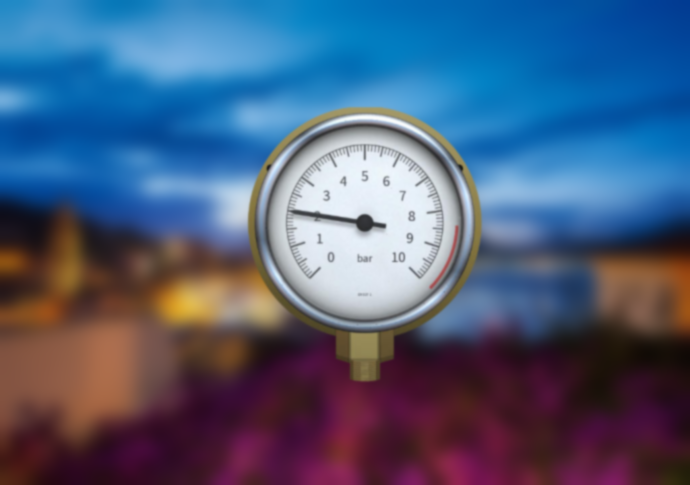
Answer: 2 bar
